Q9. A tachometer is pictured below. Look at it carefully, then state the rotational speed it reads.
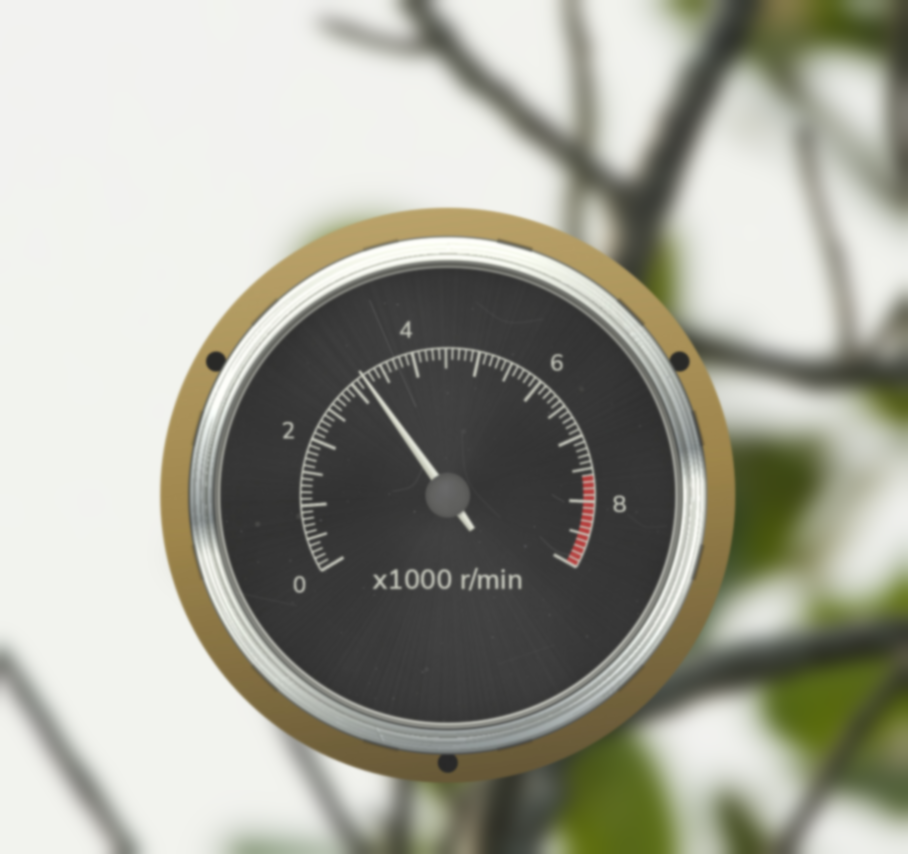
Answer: 3200 rpm
